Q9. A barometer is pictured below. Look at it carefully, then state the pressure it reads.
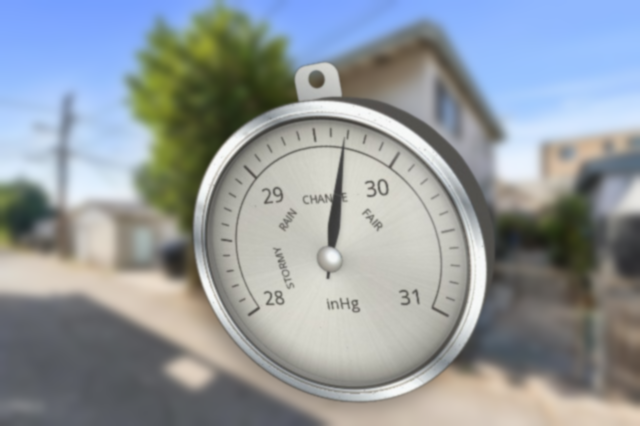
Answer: 29.7 inHg
